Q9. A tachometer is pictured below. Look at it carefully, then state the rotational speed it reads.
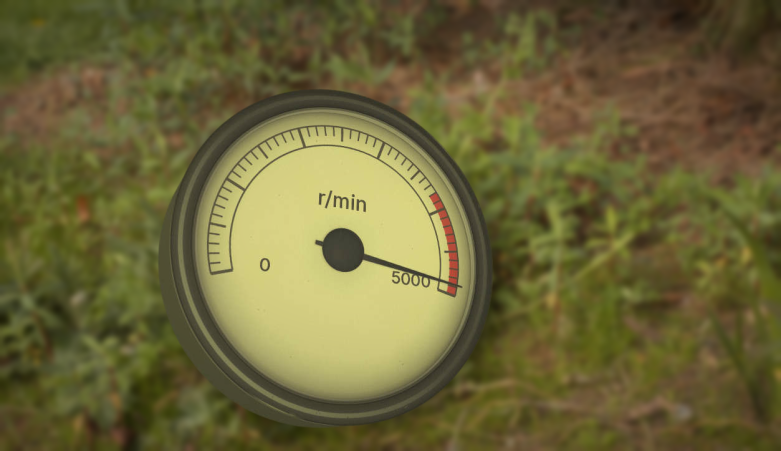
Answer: 4900 rpm
